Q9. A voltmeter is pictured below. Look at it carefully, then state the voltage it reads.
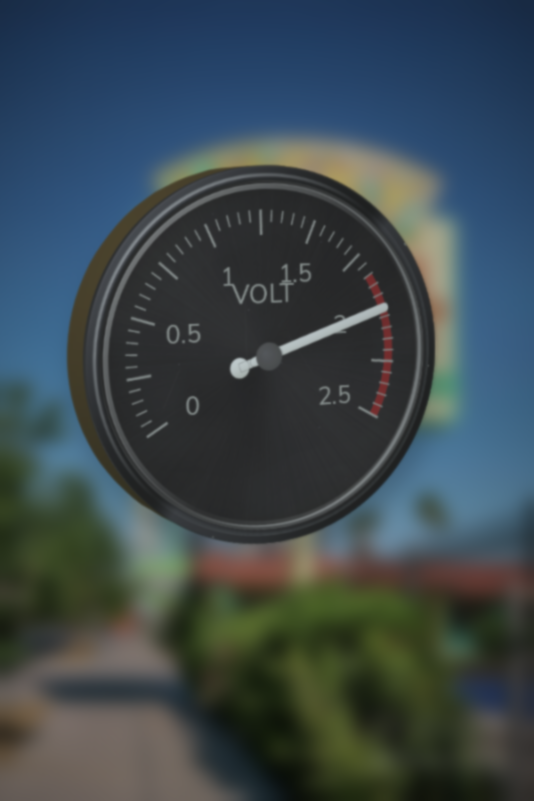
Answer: 2 V
